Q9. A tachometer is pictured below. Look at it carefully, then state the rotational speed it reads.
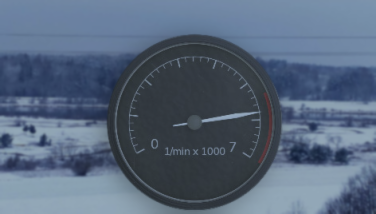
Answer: 5800 rpm
